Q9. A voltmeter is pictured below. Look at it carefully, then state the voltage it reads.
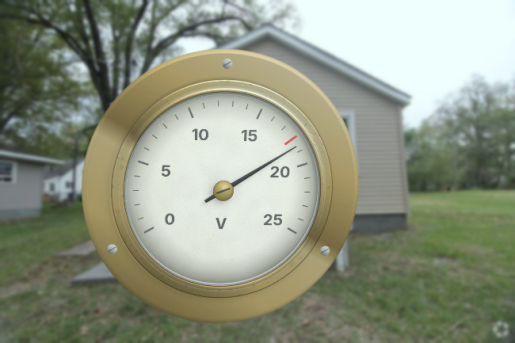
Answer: 18.5 V
